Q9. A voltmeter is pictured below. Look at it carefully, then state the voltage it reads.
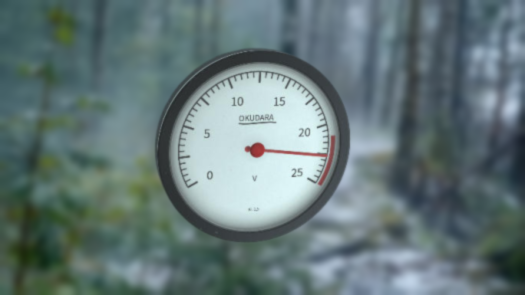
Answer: 22.5 V
